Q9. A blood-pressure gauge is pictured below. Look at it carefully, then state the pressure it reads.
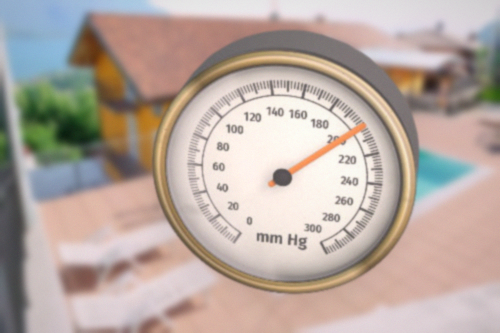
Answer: 200 mmHg
